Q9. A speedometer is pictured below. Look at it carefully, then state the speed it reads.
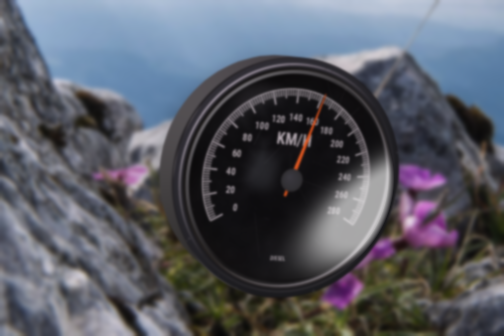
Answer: 160 km/h
